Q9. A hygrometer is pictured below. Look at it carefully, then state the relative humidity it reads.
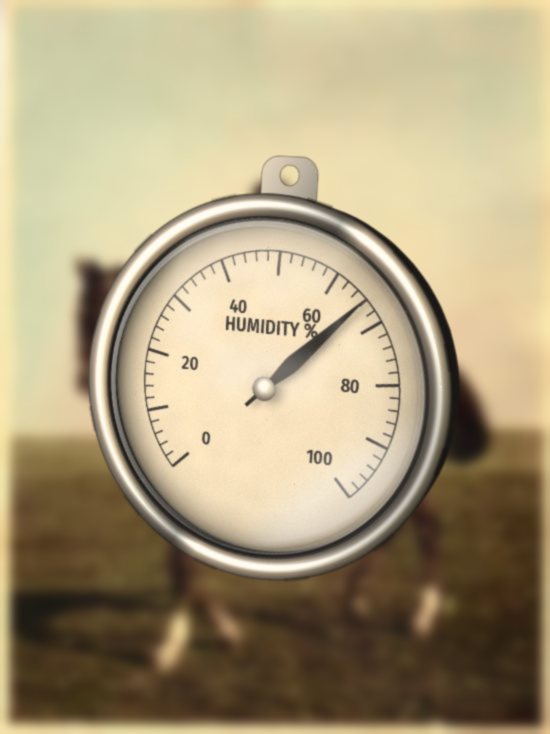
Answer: 66 %
